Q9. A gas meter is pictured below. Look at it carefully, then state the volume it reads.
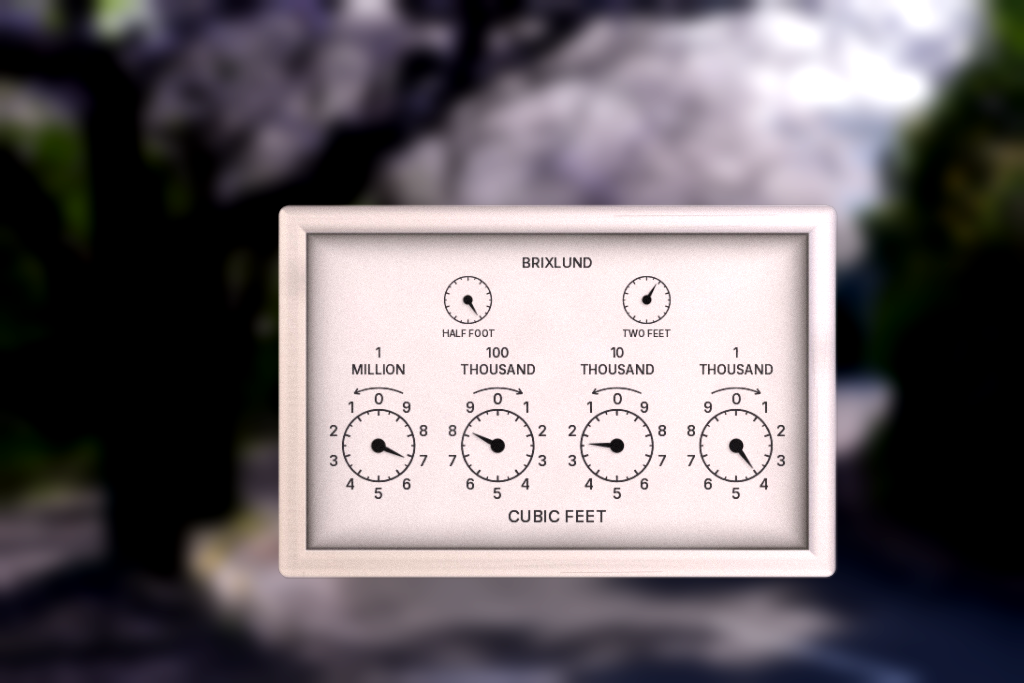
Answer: 682400 ft³
